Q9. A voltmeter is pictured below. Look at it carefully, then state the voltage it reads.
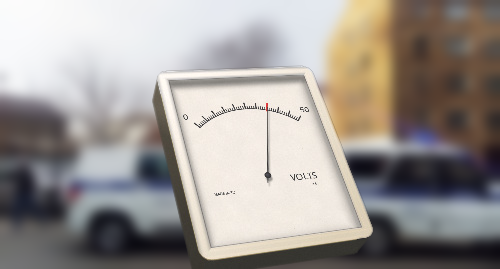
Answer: 35 V
